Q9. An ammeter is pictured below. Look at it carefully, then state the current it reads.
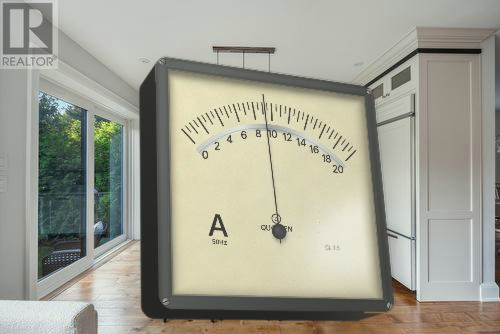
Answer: 9 A
